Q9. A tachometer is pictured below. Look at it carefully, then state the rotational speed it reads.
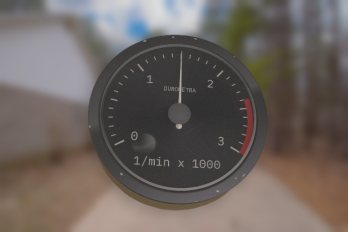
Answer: 1500 rpm
